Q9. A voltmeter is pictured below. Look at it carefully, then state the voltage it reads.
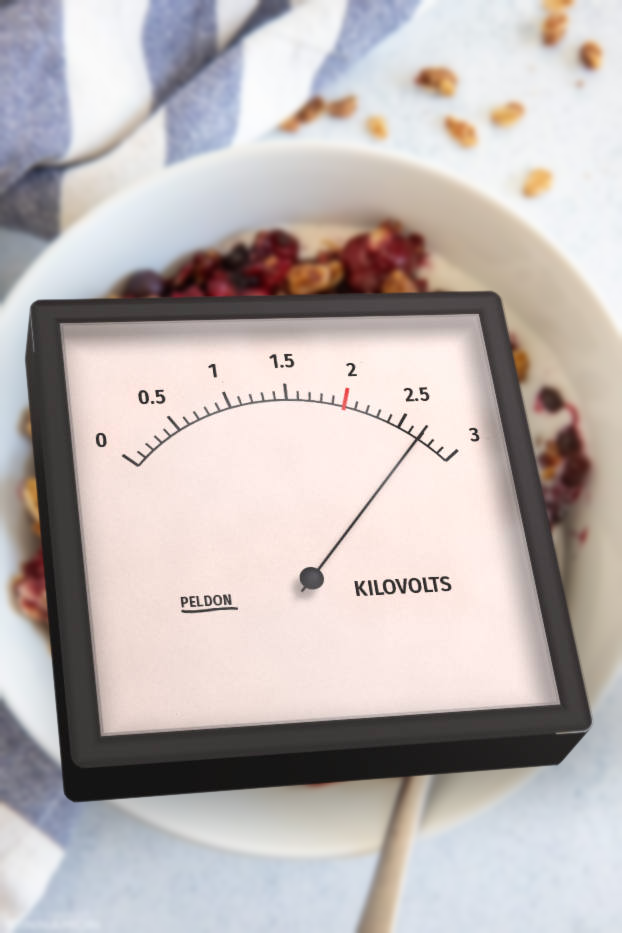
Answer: 2.7 kV
